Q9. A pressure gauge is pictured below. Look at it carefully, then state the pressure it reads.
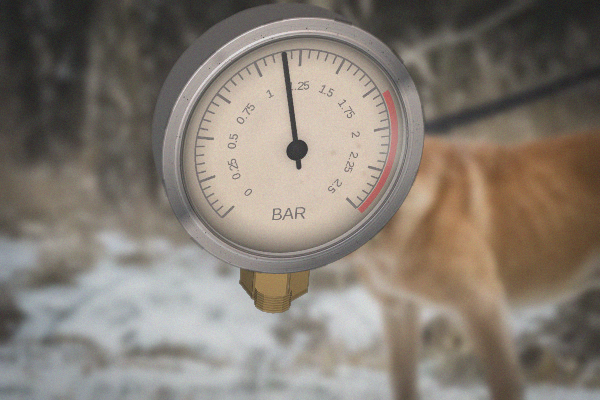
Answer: 1.15 bar
